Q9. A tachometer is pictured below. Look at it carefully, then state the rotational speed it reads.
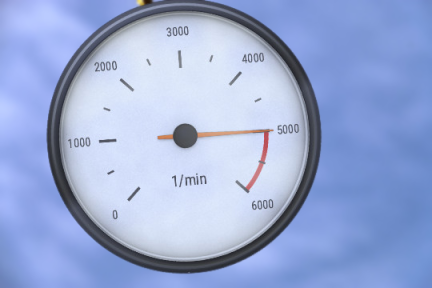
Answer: 5000 rpm
